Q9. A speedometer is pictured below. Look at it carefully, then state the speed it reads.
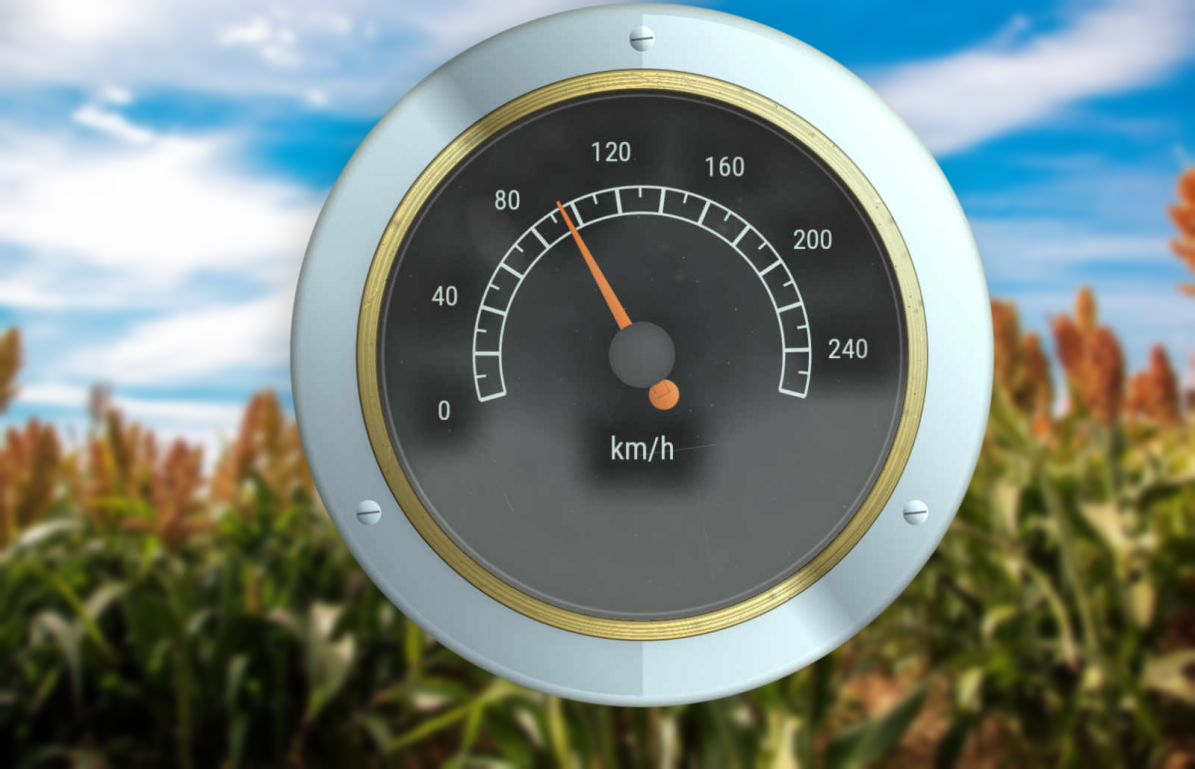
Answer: 95 km/h
